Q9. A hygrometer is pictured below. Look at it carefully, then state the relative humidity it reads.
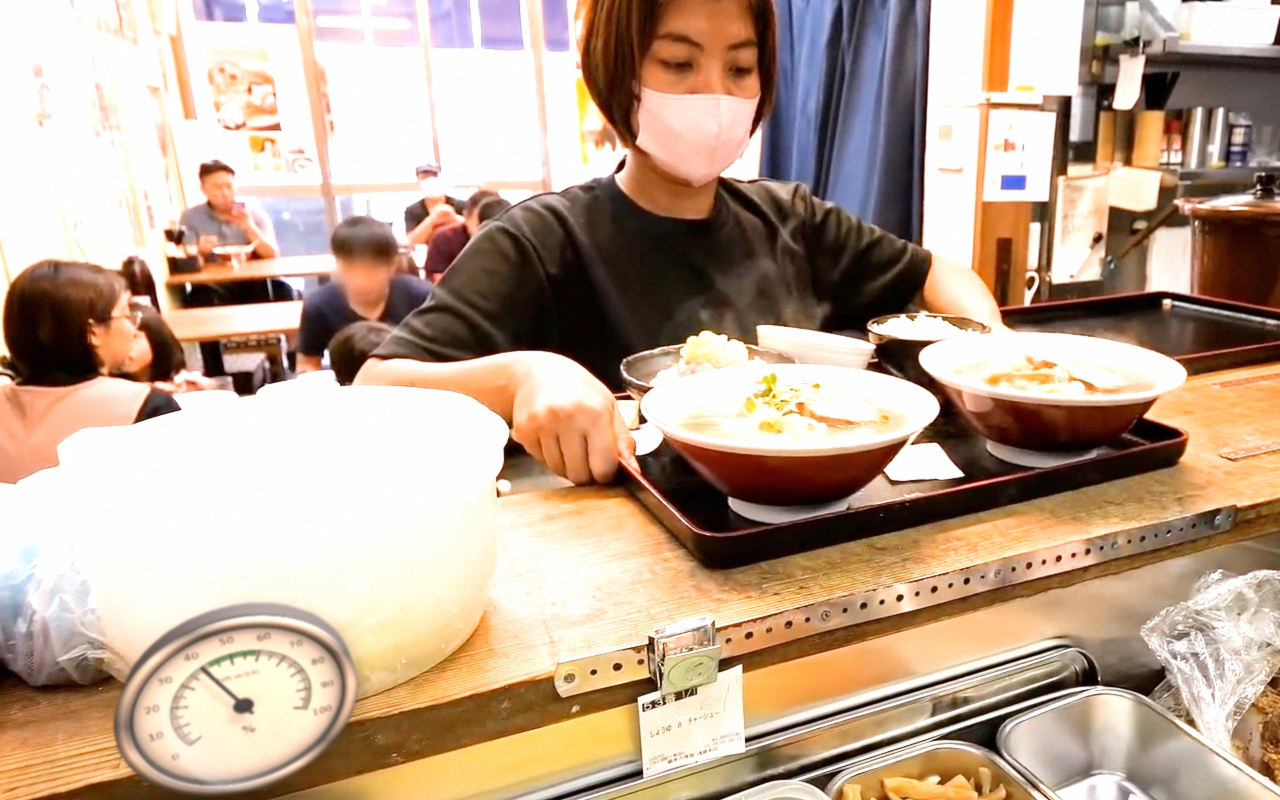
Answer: 40 %
